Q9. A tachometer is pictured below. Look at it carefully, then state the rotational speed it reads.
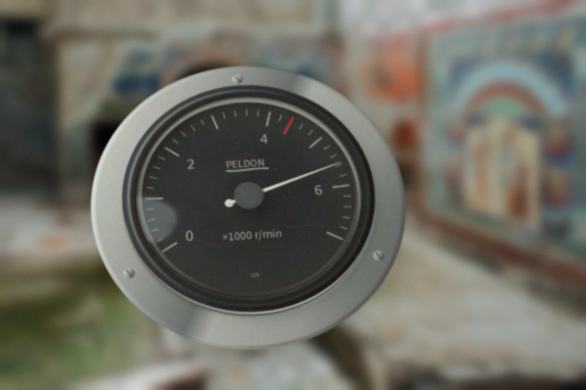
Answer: 5600 rpm
